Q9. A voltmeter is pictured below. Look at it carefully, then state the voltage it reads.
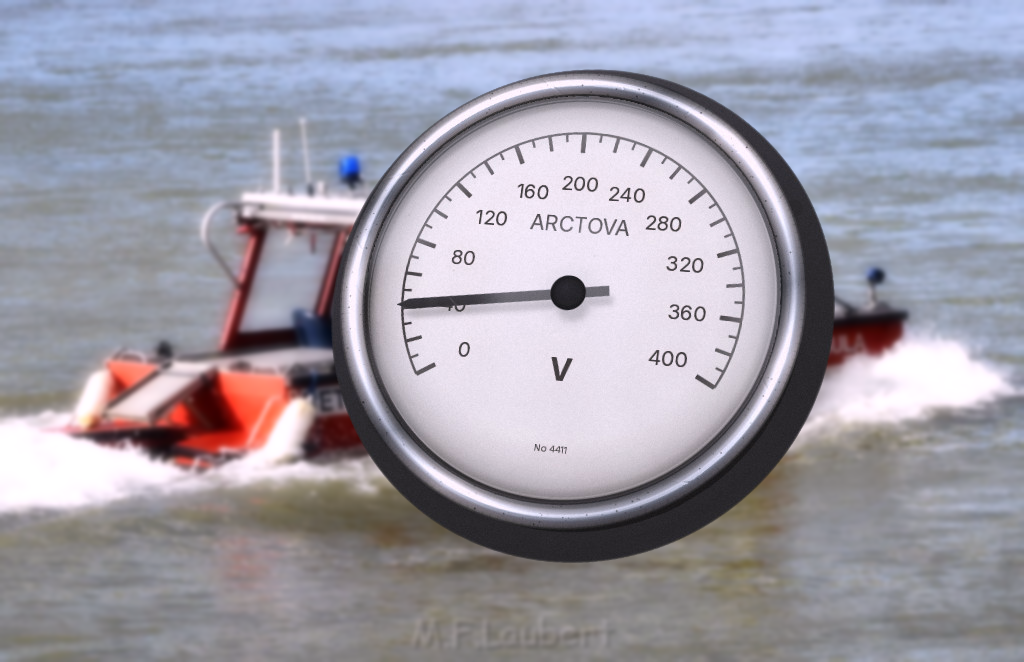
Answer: 40 V
